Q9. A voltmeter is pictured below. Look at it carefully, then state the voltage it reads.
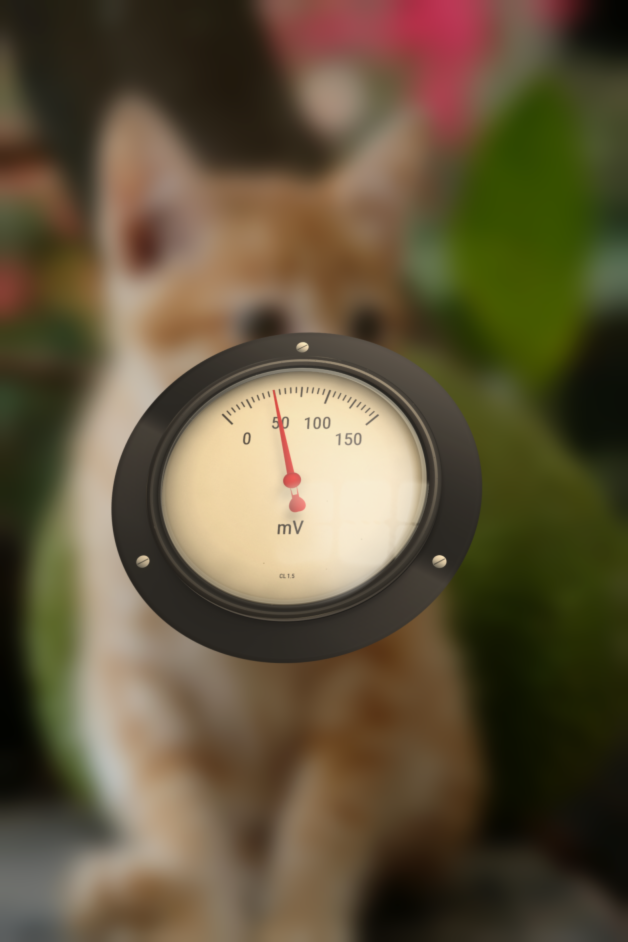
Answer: 50 mV
